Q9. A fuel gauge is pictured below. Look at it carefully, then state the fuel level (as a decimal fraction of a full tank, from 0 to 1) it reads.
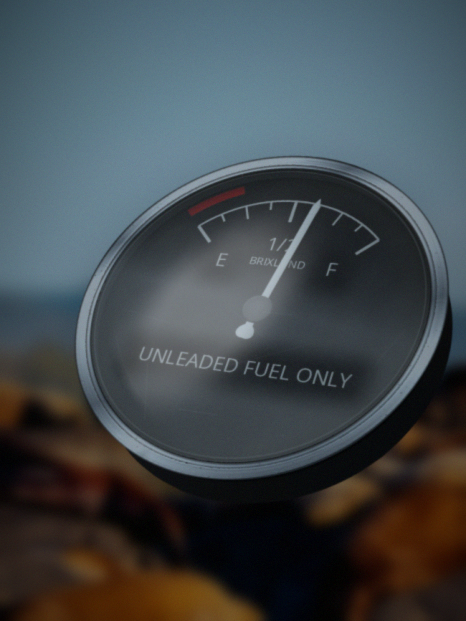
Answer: 0.625
